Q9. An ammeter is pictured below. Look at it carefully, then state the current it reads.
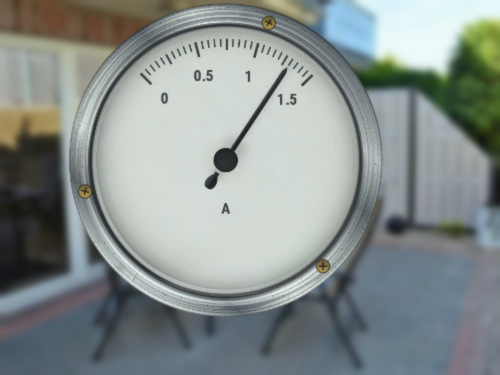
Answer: 1.3 A
